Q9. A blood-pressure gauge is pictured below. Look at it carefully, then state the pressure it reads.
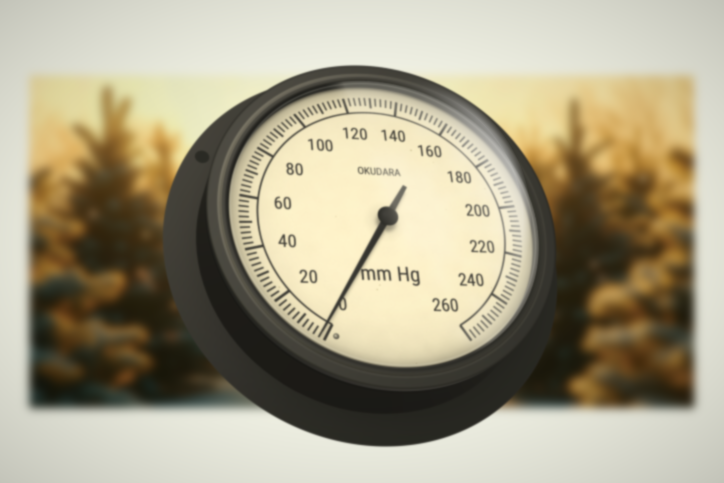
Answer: 2 mmHg
